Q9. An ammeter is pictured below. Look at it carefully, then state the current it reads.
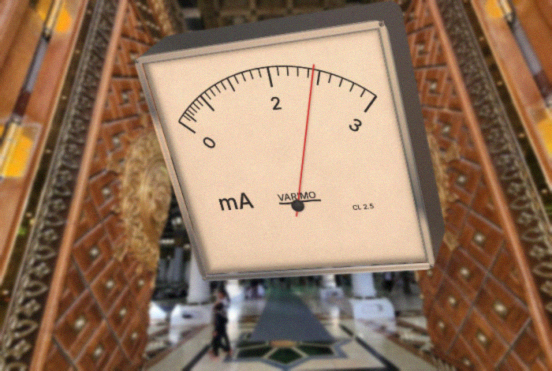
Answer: 2.45 mA
